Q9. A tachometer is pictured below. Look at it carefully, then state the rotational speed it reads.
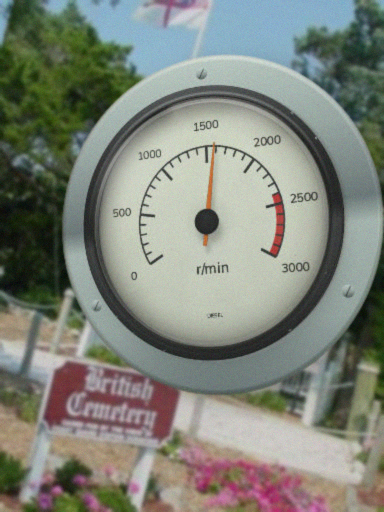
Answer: 1600 rpm
